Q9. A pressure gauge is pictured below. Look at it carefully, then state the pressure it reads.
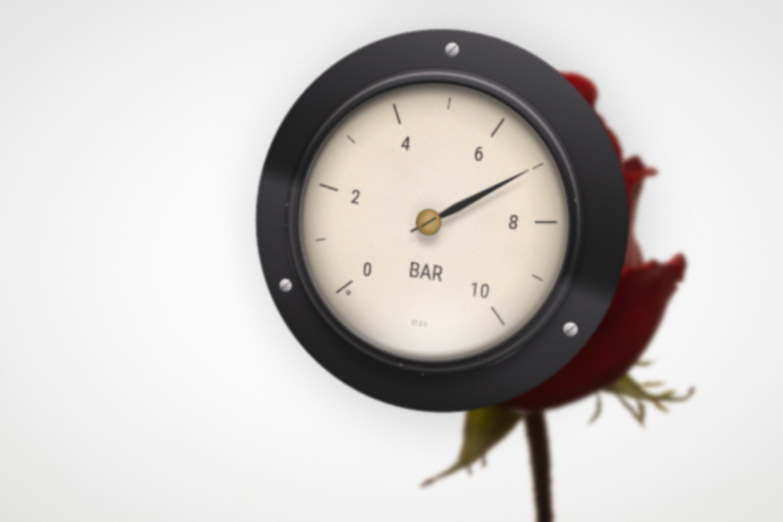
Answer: 7 bar
